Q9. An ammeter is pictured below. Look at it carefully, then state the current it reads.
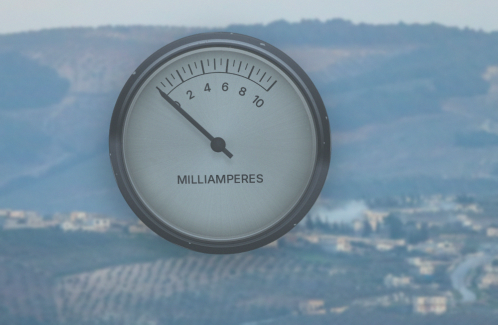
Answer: 0 mA
